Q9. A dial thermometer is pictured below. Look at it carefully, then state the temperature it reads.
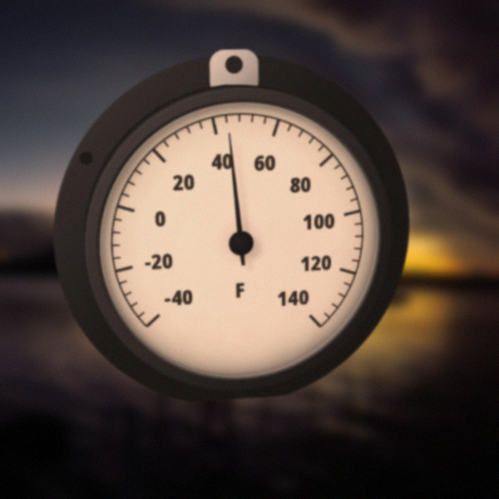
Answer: 44 °F
